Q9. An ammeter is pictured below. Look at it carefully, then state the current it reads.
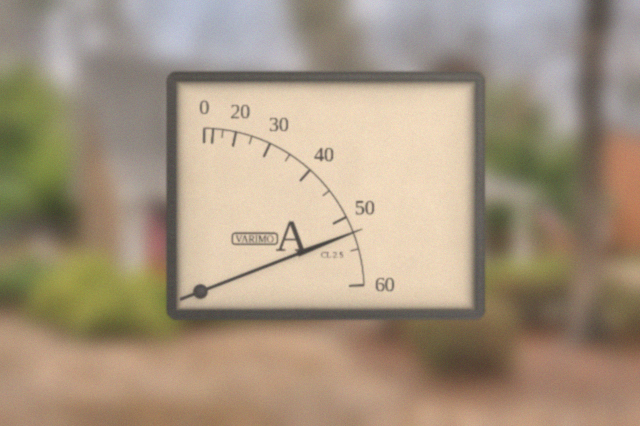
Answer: 52.5 A
